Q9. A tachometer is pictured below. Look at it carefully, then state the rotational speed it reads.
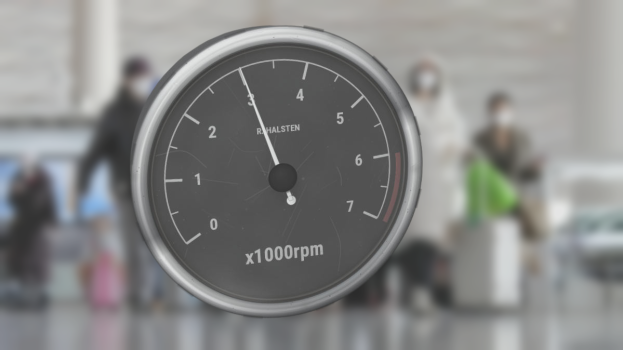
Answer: 3000 rpm
